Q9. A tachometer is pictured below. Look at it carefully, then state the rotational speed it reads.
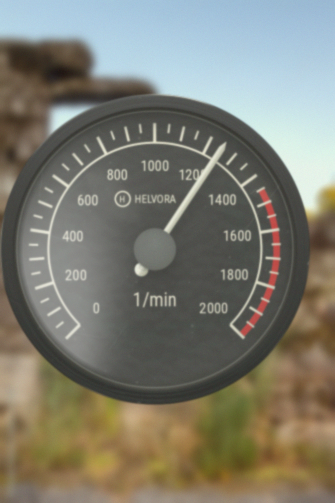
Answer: 1250 rpm
